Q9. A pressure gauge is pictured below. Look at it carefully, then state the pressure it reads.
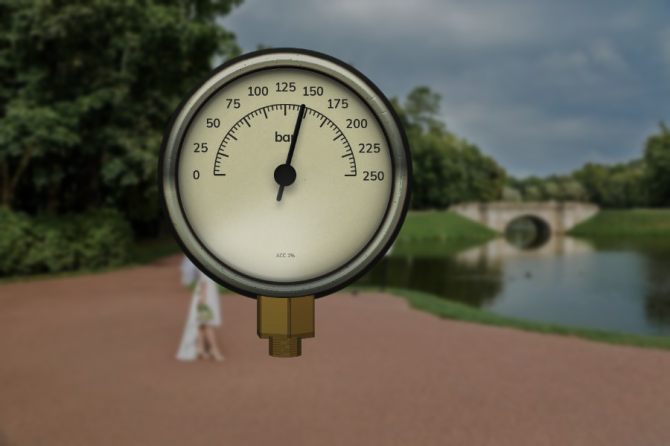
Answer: 145 bar
